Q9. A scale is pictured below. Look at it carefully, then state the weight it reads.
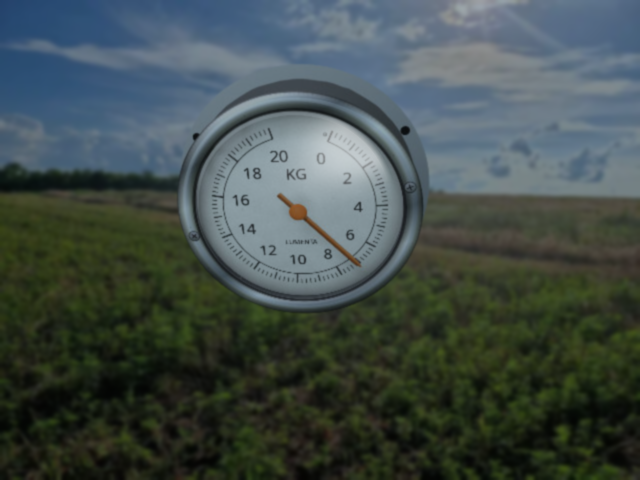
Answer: 7 kg
